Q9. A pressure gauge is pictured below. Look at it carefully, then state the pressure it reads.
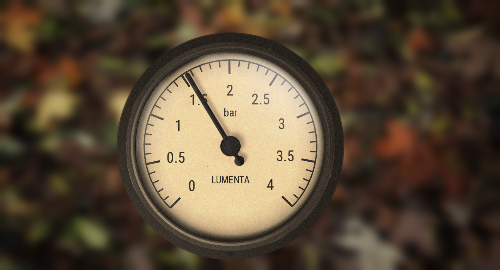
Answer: 1.55 bar
